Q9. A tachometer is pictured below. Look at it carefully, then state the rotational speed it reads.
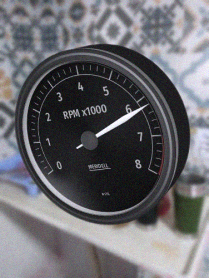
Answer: 6200 rpm
